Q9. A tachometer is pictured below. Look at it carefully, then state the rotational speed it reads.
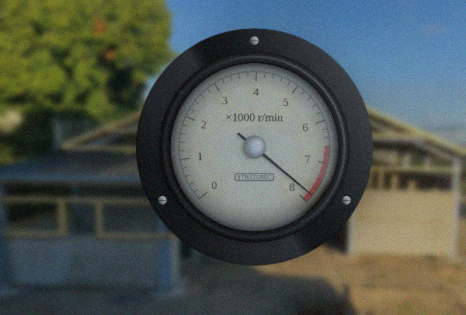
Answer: 7800 rpm
